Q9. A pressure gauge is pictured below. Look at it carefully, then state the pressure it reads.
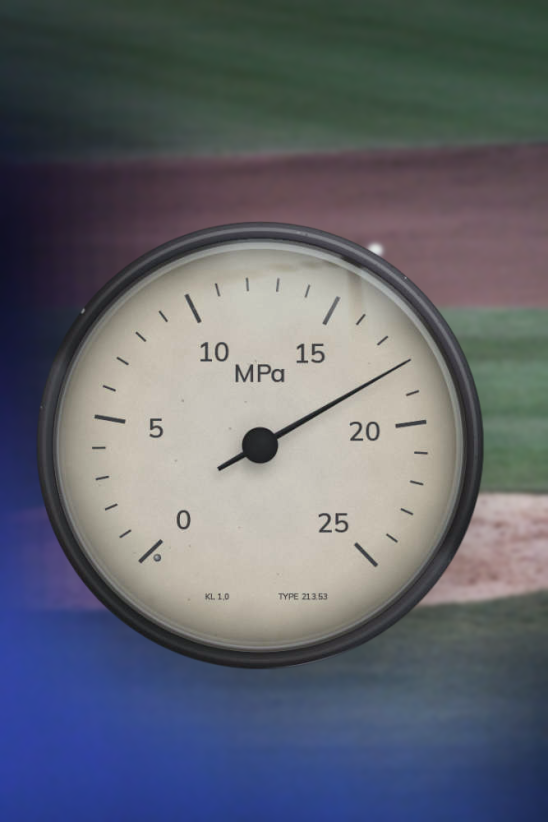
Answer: 18 MPa
